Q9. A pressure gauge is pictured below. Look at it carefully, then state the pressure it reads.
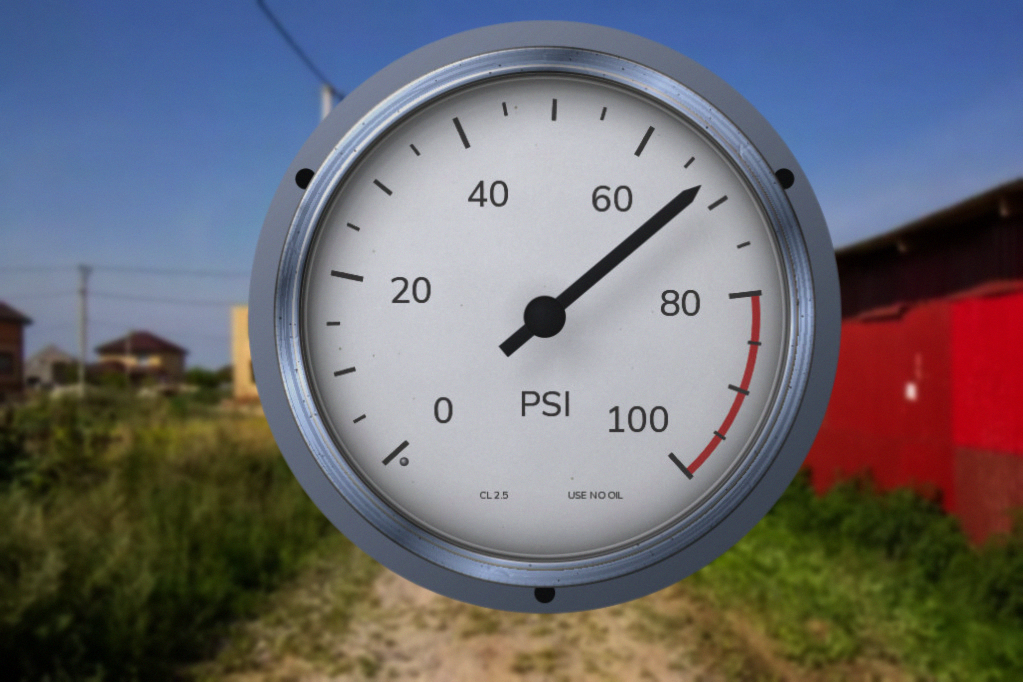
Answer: 67.5 psi
